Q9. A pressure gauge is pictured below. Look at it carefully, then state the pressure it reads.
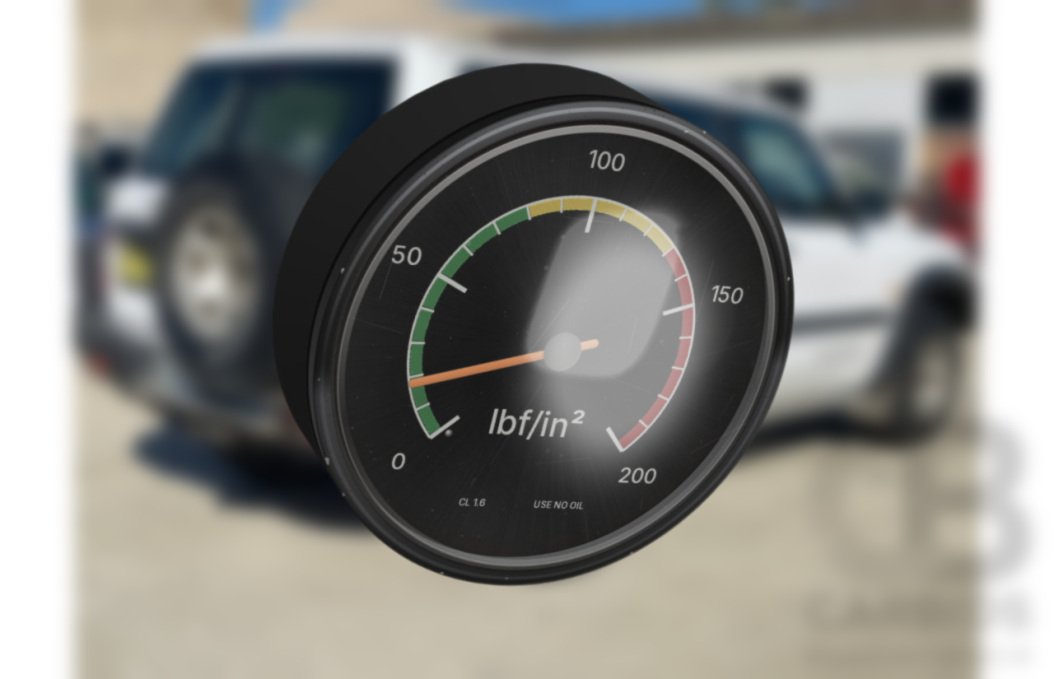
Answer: 20 psi
